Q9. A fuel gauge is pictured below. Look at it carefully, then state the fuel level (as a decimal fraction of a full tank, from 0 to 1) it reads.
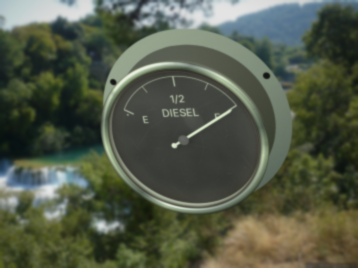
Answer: 1
